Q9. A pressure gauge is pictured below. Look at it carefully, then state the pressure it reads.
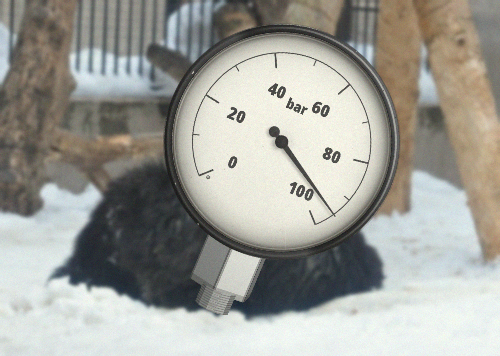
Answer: 95 bar
